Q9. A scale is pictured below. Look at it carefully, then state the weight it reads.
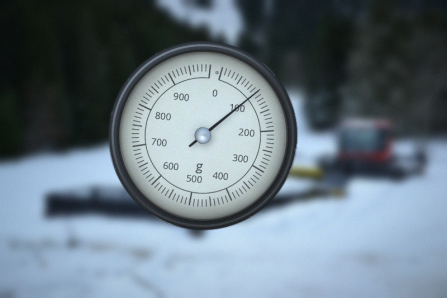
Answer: 100 g
